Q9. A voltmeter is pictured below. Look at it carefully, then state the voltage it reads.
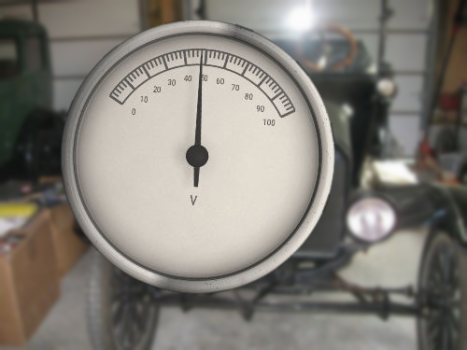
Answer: 48 V
